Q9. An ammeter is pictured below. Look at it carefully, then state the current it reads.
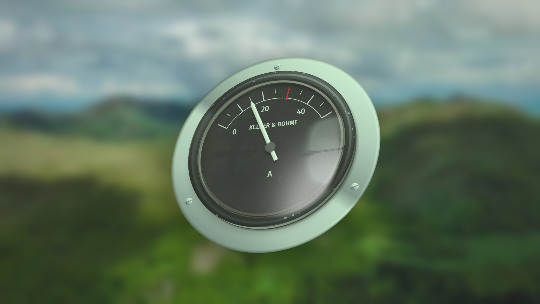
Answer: 15 A
